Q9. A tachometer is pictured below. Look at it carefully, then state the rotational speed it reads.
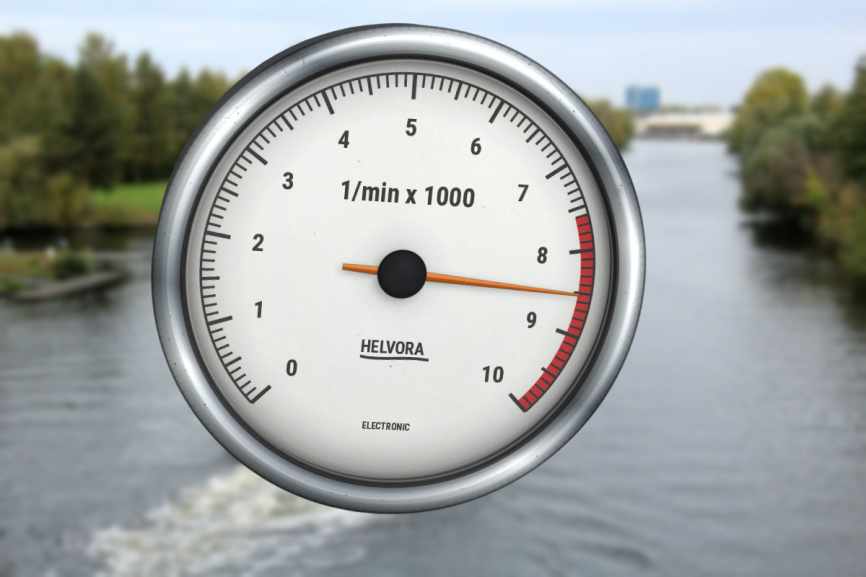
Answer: 8500 rpm
